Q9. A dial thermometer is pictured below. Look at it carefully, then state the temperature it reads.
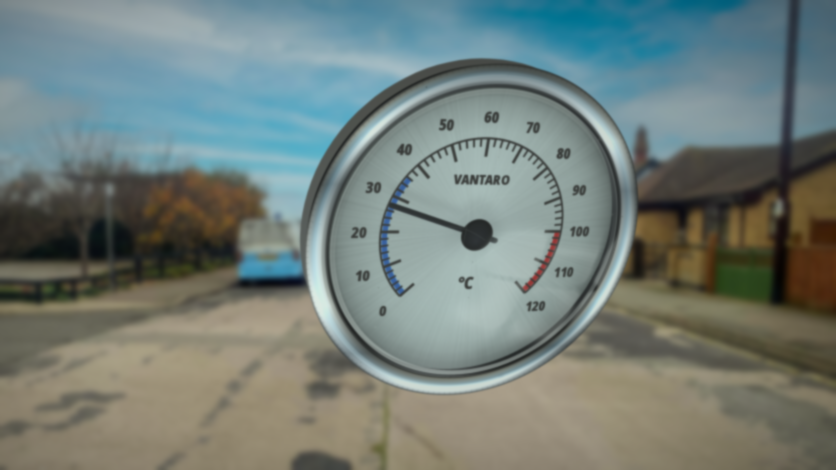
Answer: 28 °C
